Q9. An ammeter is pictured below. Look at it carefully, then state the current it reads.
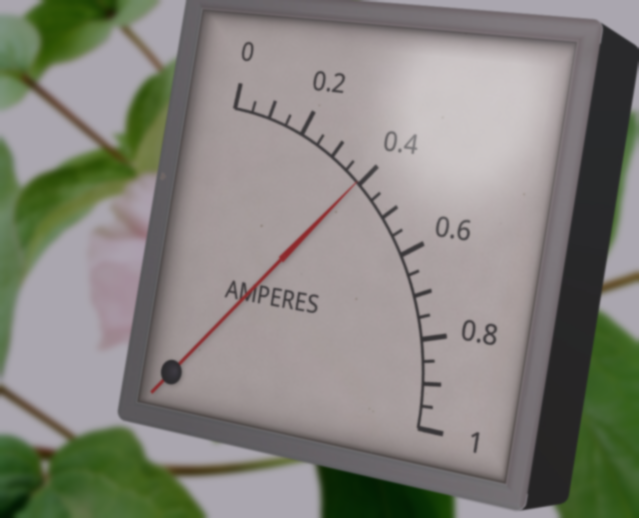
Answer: 0.4 A
